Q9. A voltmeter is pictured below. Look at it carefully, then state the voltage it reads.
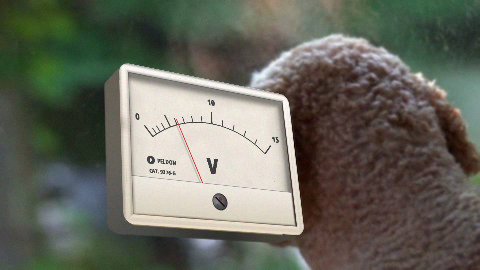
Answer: 6 V
